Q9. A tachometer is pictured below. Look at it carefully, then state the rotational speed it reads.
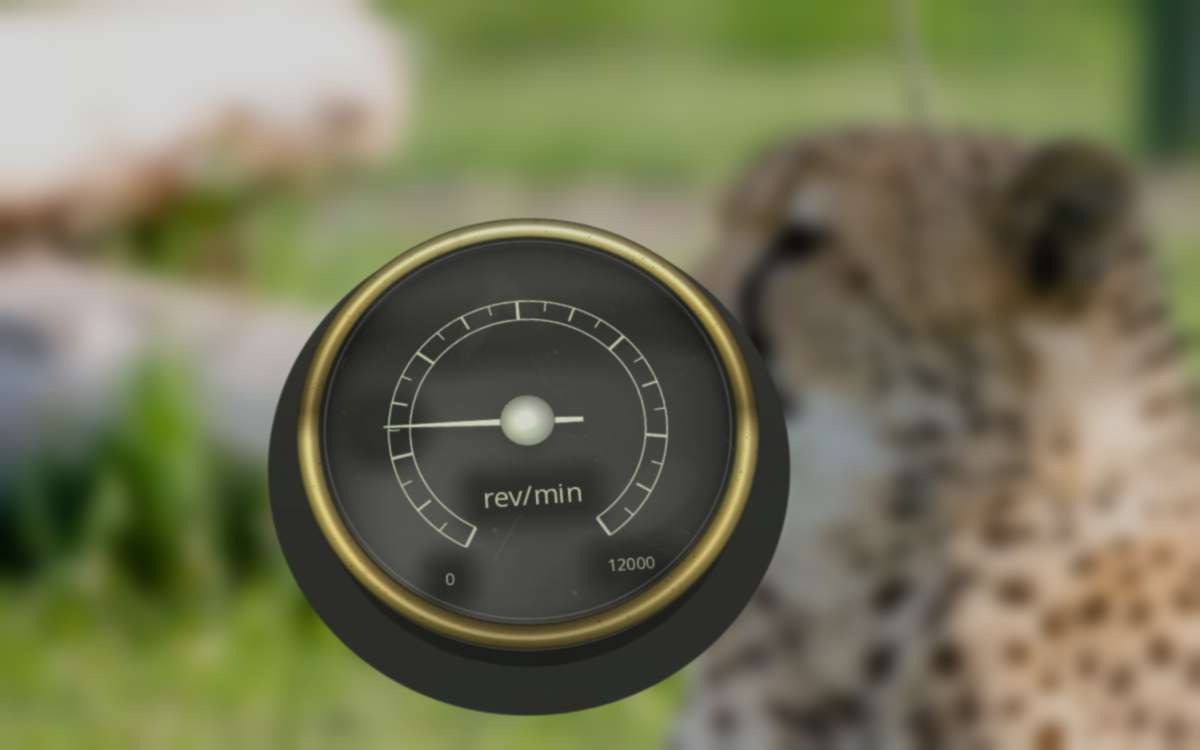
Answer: 2500 rpm
